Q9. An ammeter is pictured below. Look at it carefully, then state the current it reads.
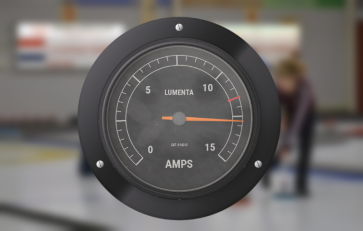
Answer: 12.75 A
